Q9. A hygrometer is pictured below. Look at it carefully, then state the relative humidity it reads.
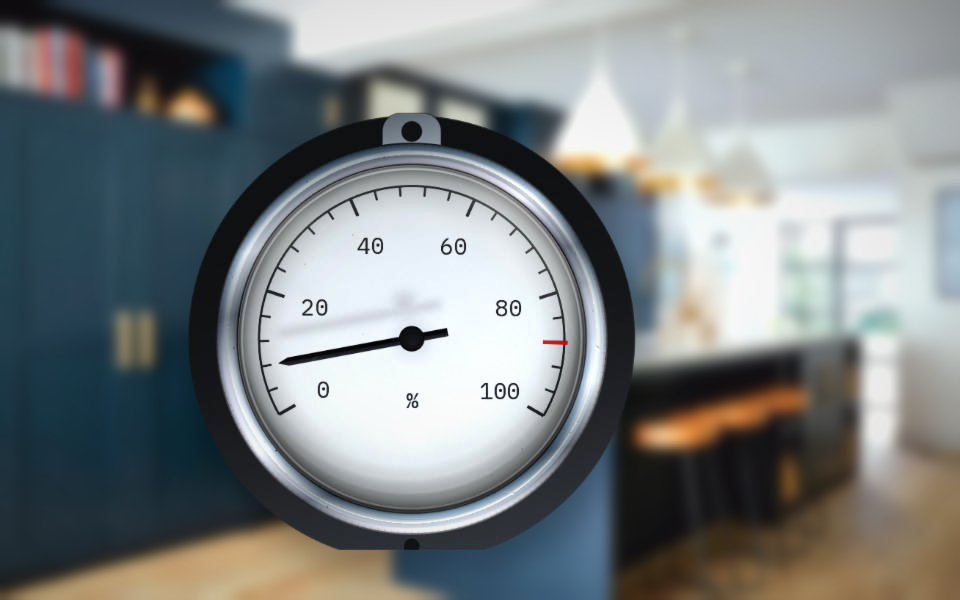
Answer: 8 %
